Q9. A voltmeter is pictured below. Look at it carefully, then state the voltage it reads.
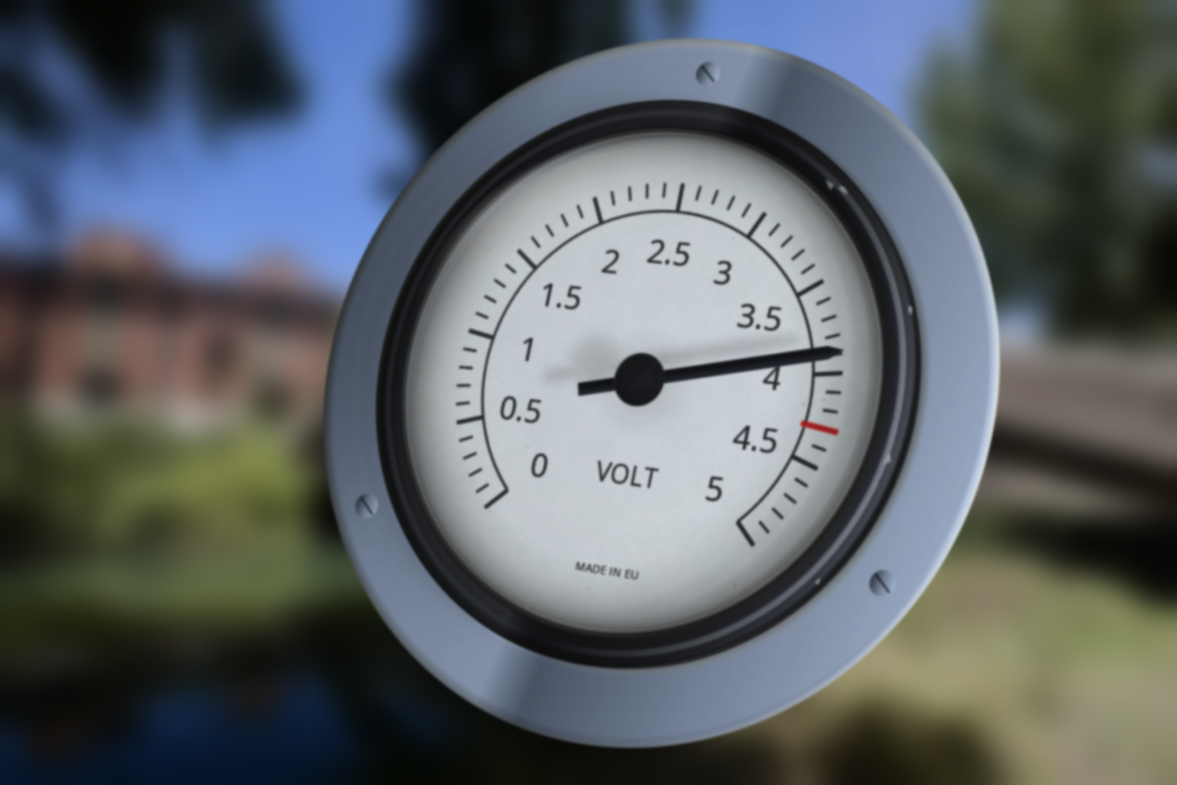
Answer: 3.9 V
